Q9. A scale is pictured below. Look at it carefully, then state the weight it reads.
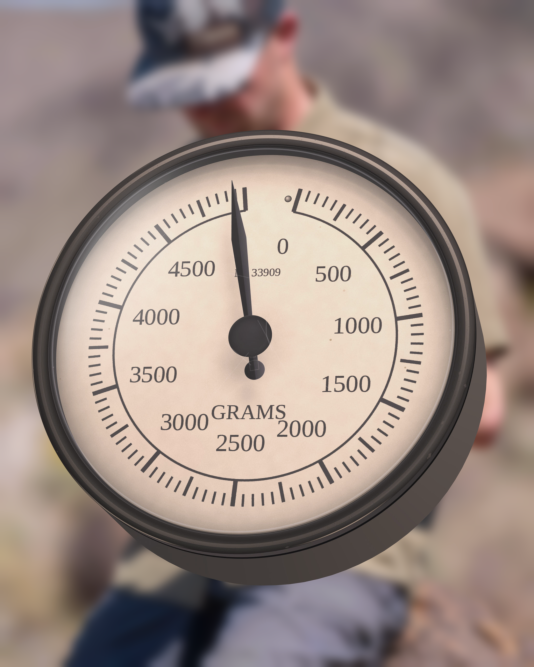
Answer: 4950 g
